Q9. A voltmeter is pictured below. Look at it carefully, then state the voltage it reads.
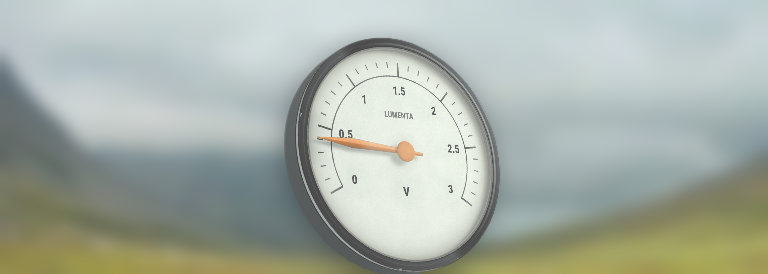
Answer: 0.4 V
